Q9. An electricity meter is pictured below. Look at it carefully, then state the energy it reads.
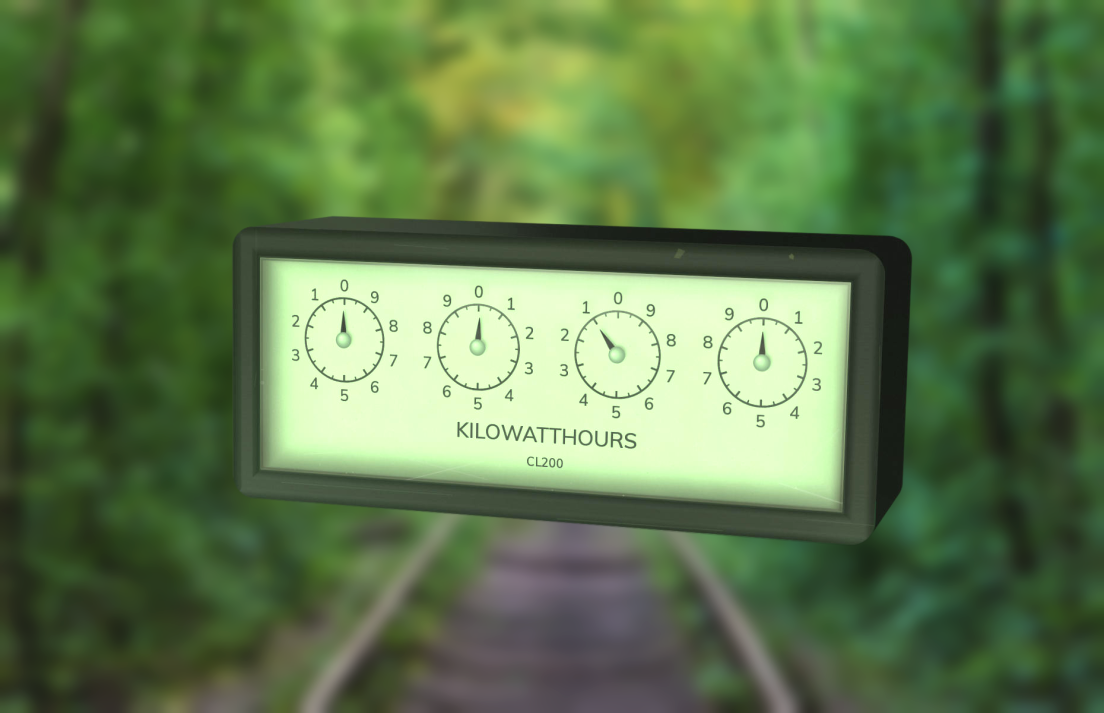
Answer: 10 kWh
